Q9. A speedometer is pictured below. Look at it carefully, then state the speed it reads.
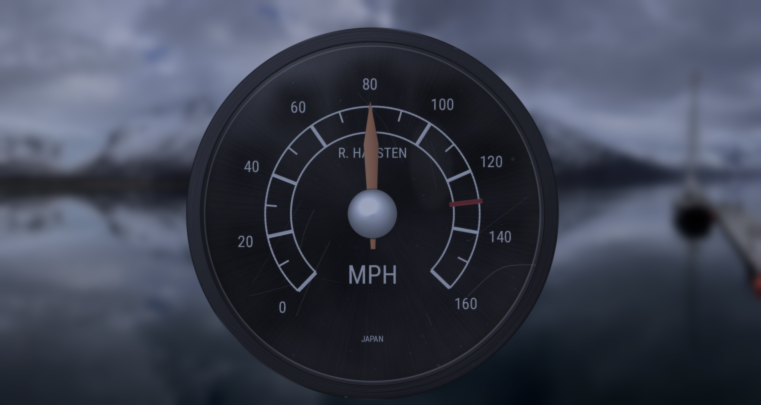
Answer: 80 mph
